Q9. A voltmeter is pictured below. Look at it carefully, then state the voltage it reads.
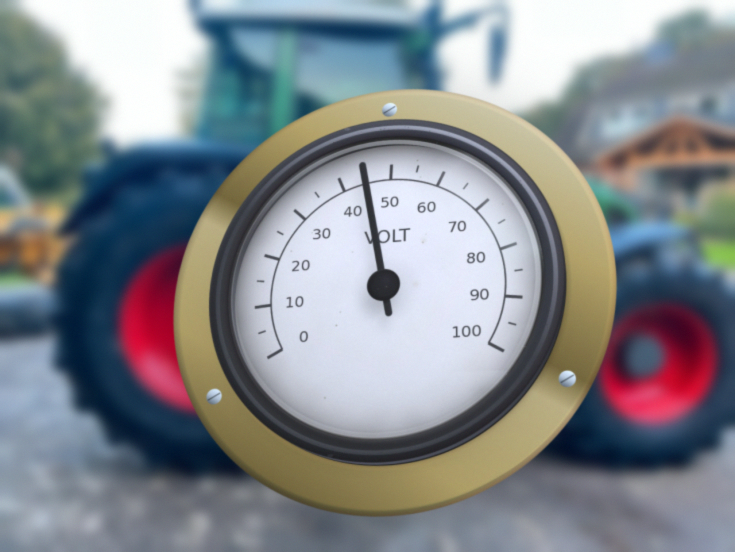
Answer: 45 V
